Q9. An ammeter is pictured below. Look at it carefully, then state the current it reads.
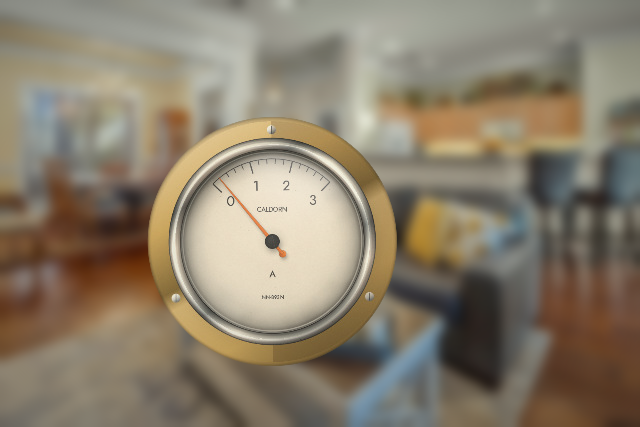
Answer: 0.2 A
